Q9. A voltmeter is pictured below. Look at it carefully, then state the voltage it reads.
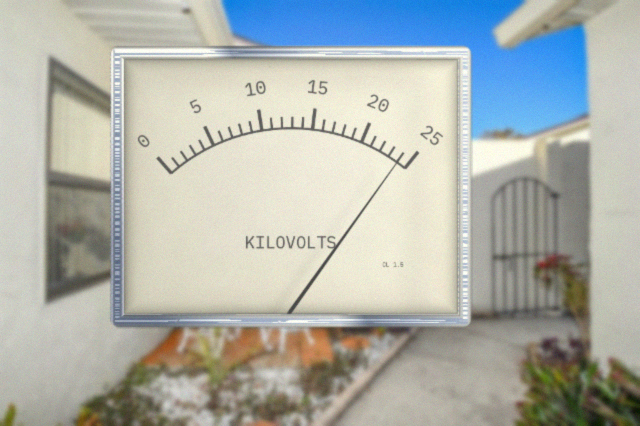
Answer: 24 kV
